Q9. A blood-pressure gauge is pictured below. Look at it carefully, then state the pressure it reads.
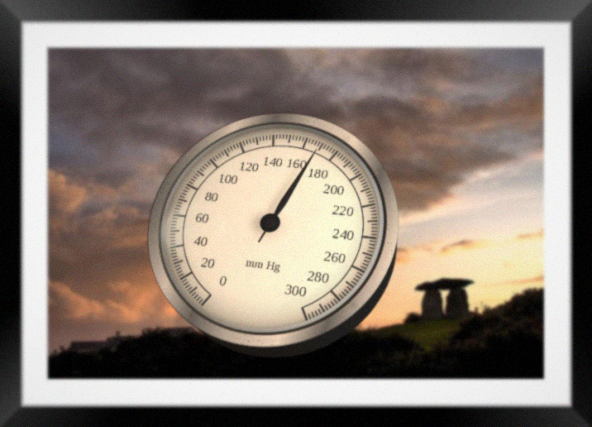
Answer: 170 mmHg
